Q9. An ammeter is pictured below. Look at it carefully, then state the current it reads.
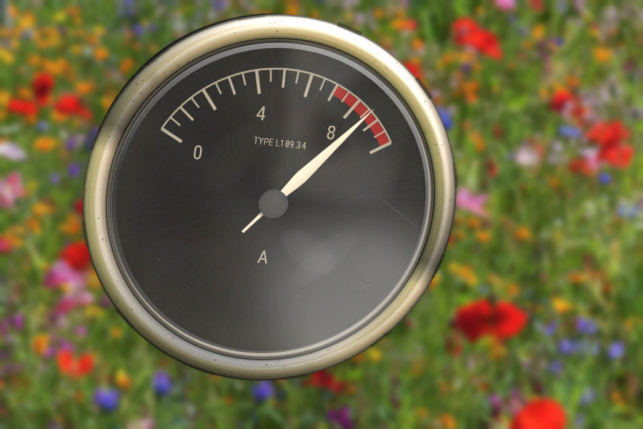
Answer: 8.5 A
